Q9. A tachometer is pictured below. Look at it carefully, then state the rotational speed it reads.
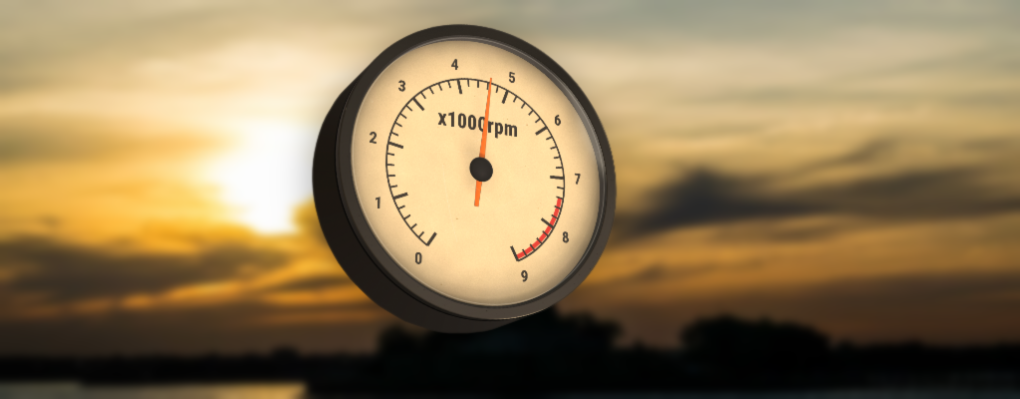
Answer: 4600 rpm
